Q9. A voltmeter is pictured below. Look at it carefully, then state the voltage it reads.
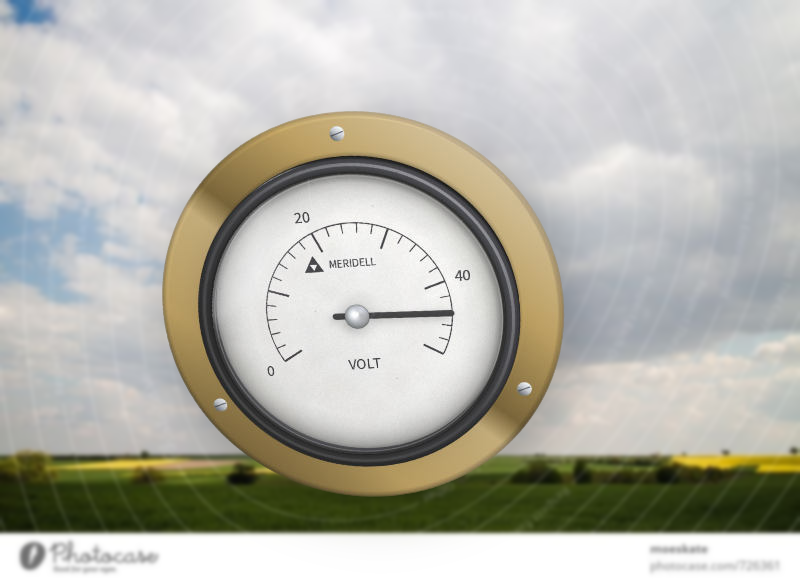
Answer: 44 V
